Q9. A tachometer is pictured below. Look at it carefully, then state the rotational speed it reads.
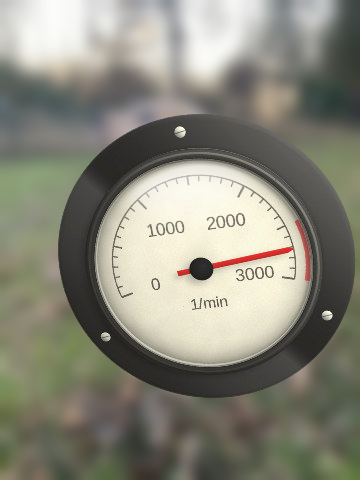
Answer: 2700 rpm
